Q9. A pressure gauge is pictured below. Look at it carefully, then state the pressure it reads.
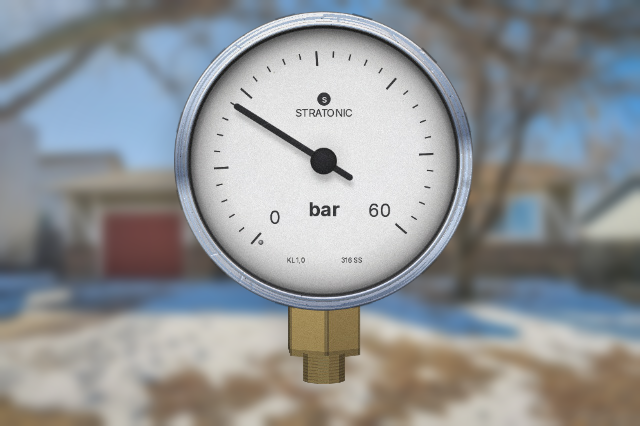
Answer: 18 bar
